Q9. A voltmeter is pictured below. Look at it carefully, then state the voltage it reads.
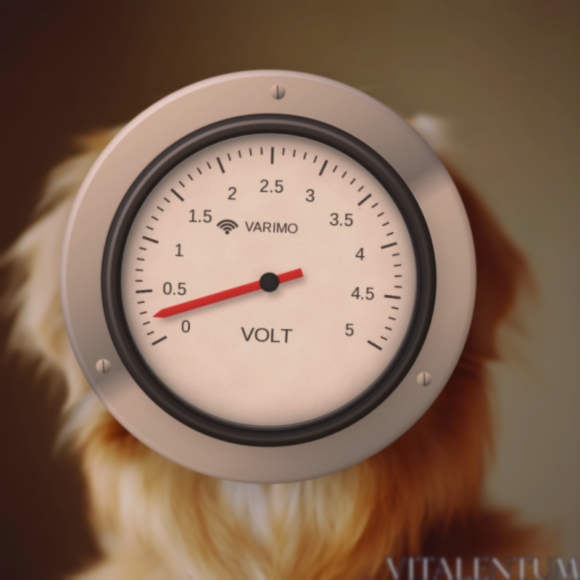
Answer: 0.25 V
